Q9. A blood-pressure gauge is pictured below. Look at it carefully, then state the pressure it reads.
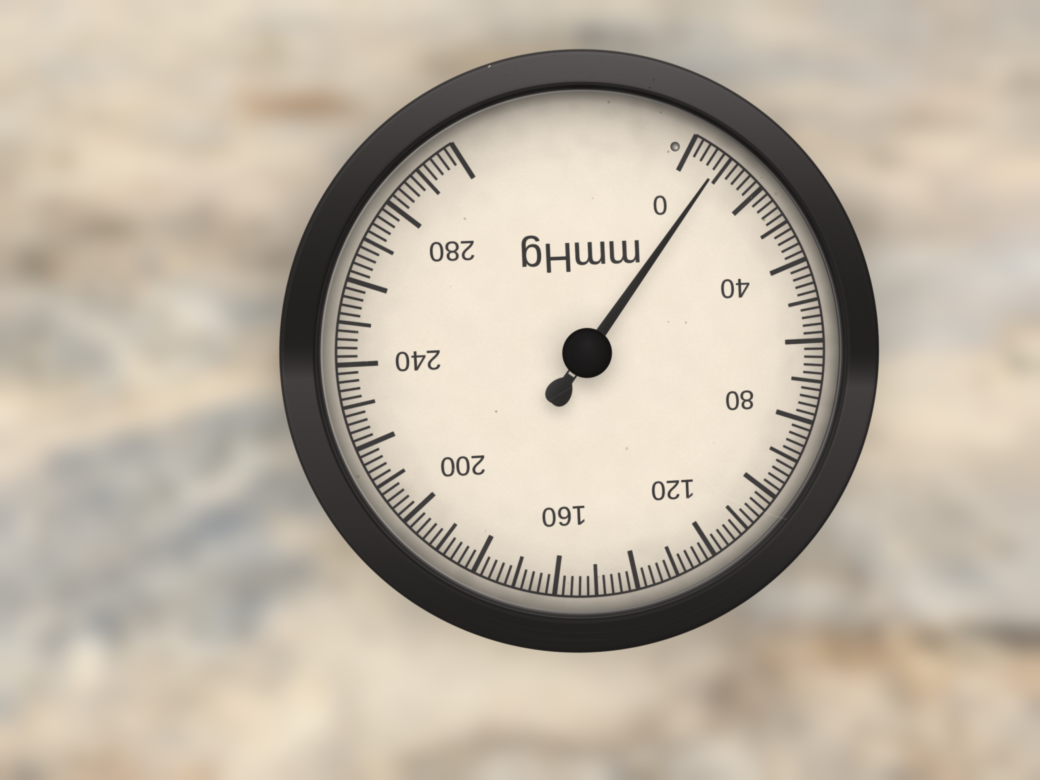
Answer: 8 mmHg
